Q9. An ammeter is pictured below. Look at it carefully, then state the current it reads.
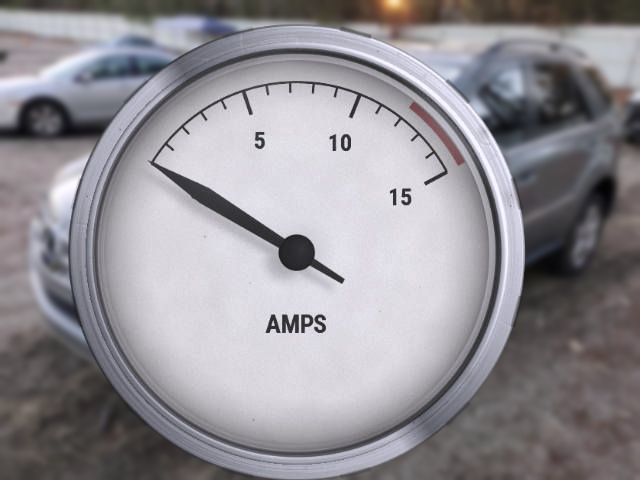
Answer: 0 A
